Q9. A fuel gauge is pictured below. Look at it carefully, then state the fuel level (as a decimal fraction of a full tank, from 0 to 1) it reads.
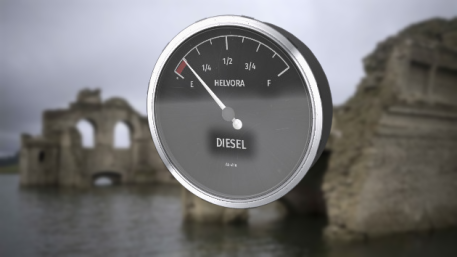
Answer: 0.125
